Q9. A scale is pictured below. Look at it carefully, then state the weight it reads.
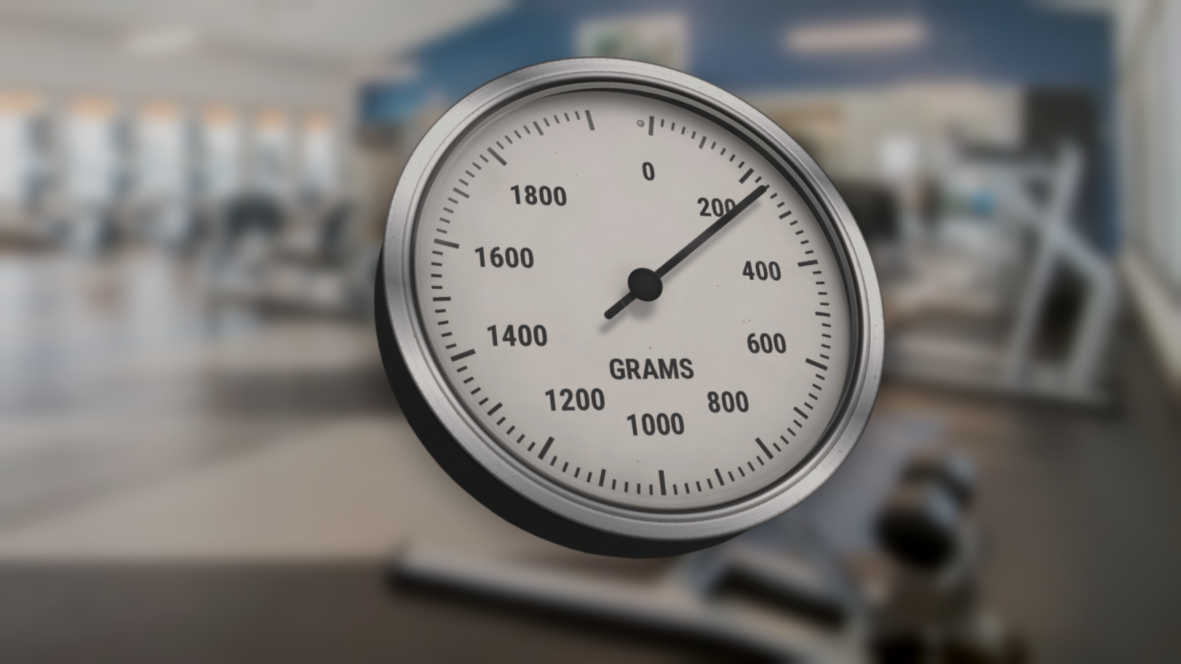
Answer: 240 g
